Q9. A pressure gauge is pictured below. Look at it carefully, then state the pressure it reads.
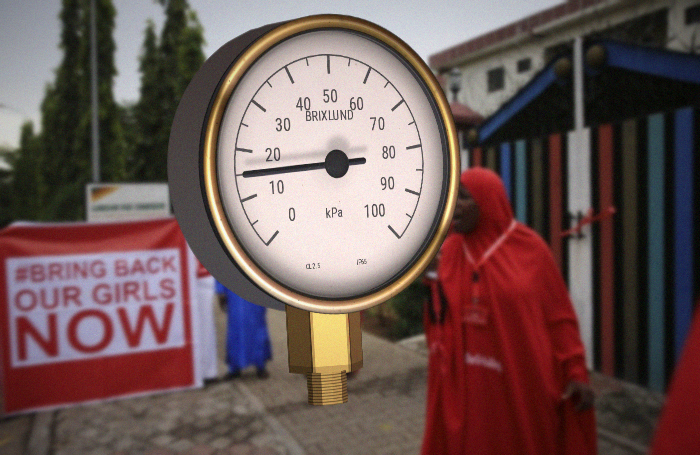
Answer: 15 kPa
